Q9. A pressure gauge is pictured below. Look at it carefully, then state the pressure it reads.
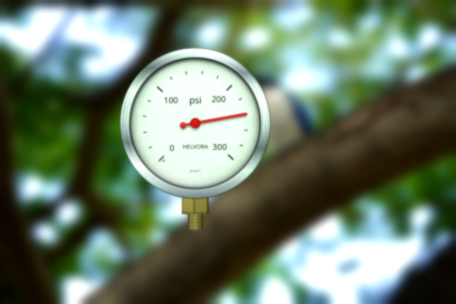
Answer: 240 psi
